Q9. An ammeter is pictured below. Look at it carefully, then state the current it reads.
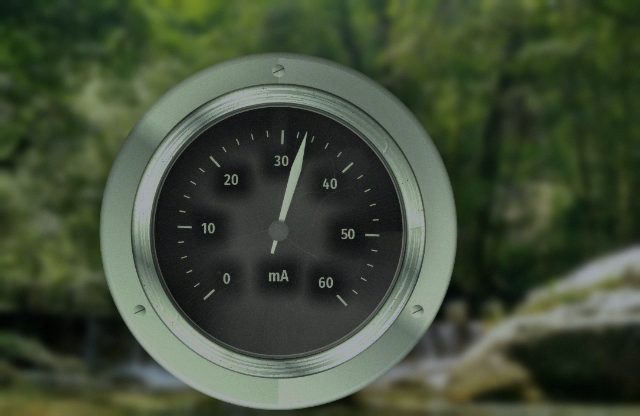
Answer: 33 mA
